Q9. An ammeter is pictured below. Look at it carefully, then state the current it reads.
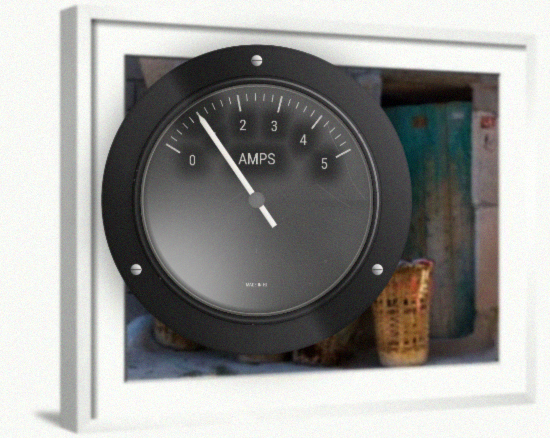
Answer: 1 A
